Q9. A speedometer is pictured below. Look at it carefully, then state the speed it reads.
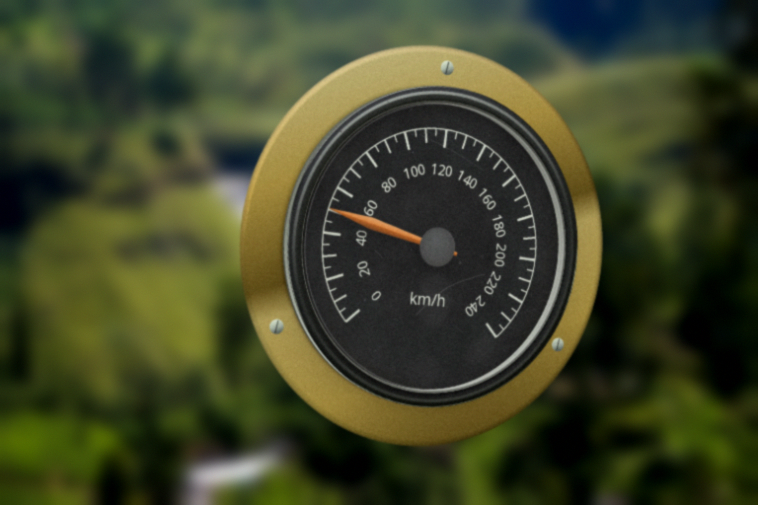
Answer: 50 km/h
